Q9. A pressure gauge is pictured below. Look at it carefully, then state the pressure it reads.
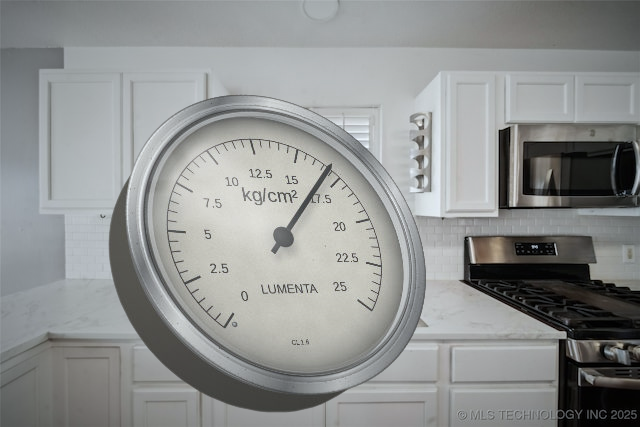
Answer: 16.75 kg/cm²
